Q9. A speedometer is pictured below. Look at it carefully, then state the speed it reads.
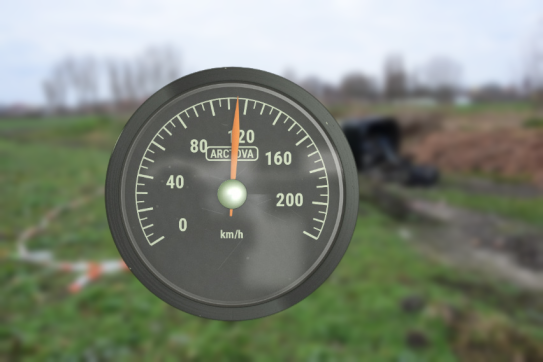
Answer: 115 km/h
